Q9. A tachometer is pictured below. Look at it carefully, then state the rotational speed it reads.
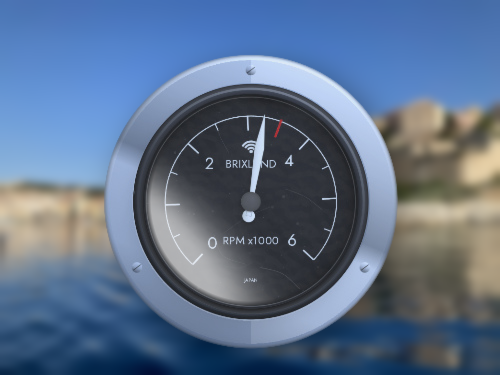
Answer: 3250 rpm
